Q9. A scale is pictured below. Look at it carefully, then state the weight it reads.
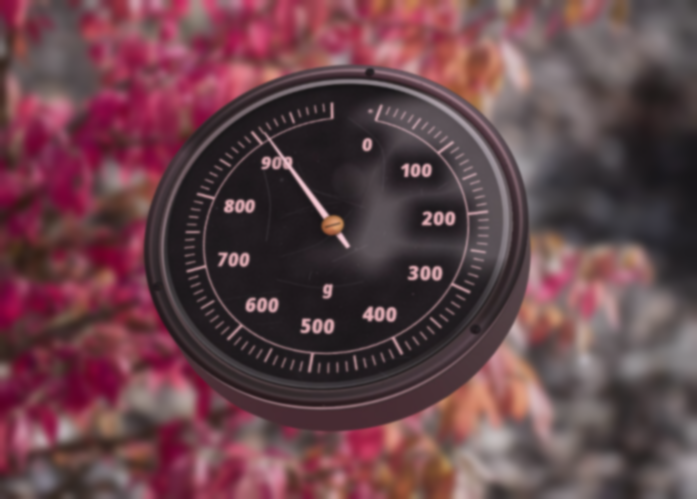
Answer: 910 g
